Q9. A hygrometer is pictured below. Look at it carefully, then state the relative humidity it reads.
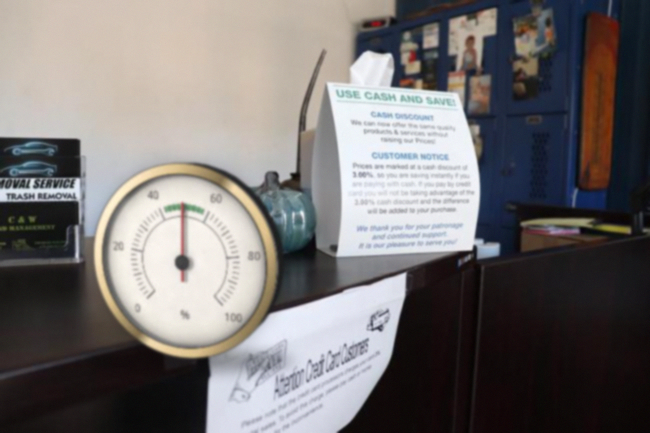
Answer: 50 %
